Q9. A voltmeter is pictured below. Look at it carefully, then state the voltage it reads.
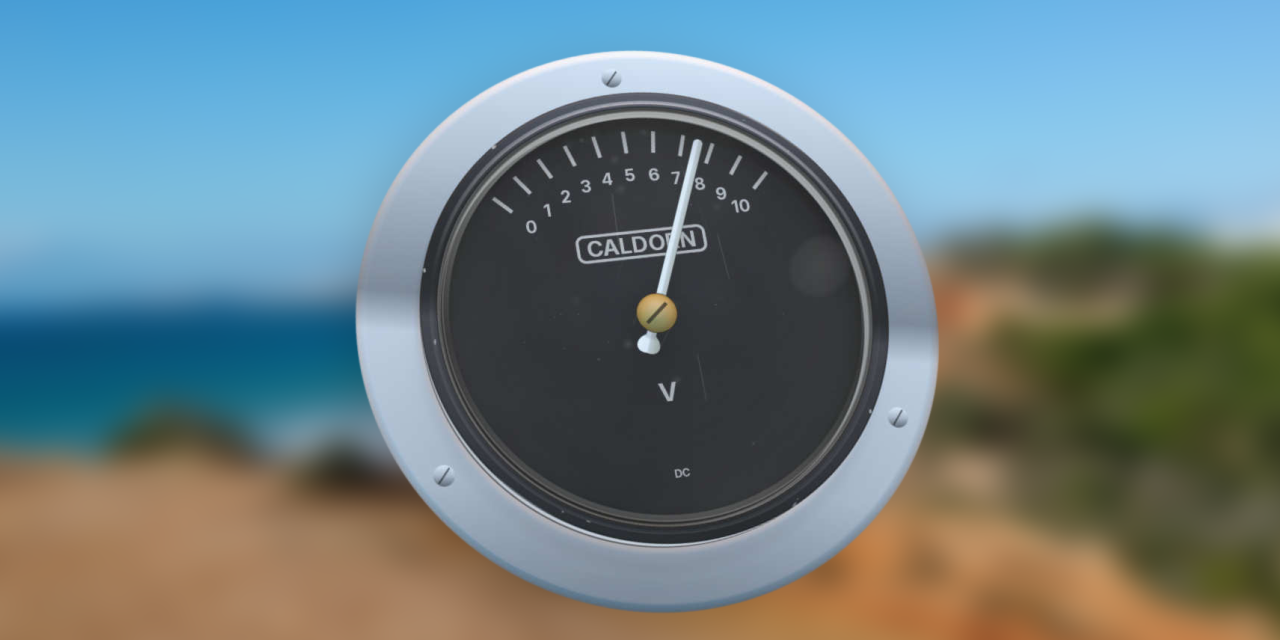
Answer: 7.5 V
